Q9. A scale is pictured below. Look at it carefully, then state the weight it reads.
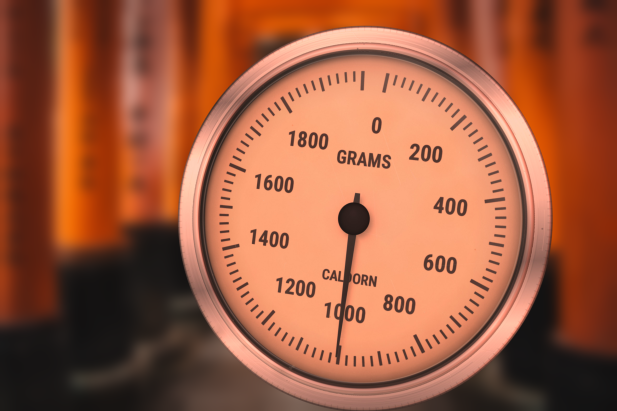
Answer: 1000 g
